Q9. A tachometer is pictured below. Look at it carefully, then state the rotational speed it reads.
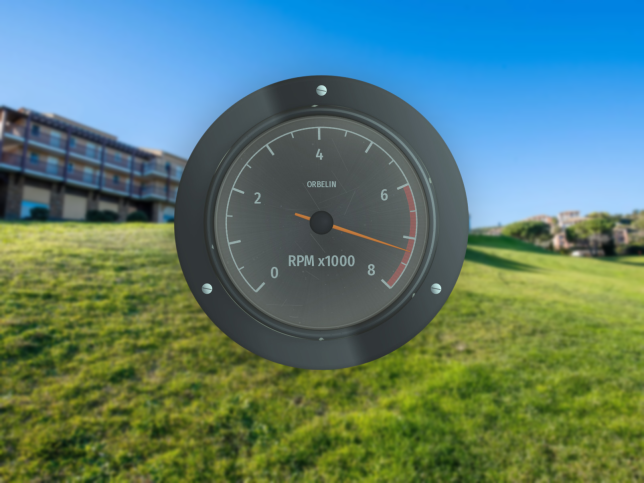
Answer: 7250 rpm
